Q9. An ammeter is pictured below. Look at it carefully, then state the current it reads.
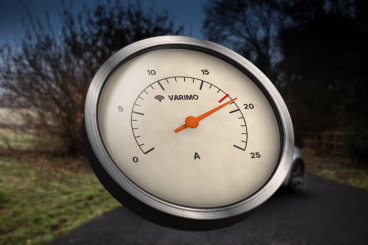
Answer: 19 A
